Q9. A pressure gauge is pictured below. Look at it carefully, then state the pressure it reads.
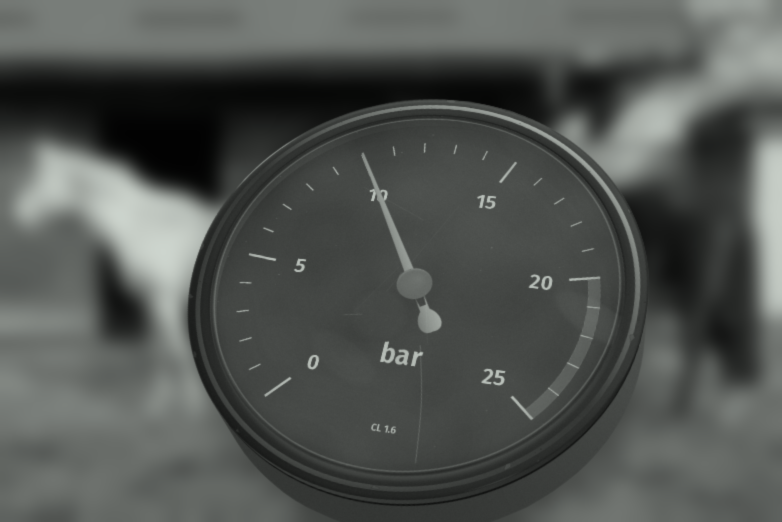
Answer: 10 bar
